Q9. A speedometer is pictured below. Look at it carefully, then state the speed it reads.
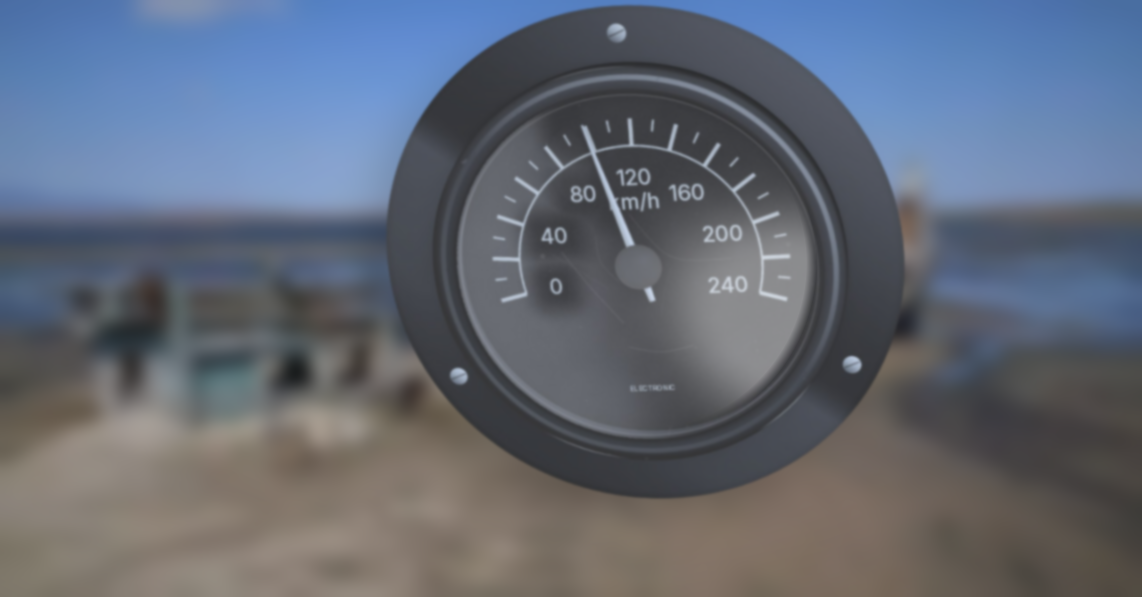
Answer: 100 km/h
